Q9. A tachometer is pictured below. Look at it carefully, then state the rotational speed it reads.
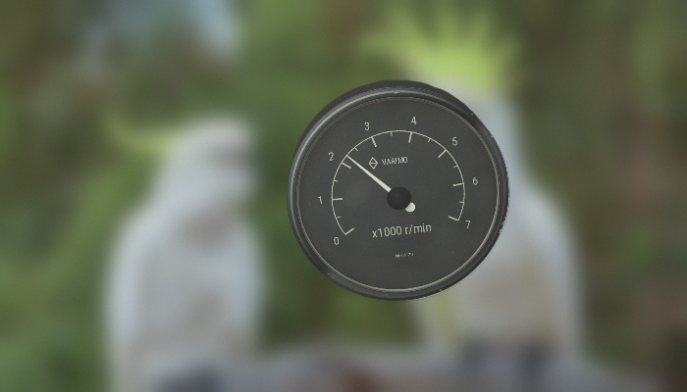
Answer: 2250 rpm
